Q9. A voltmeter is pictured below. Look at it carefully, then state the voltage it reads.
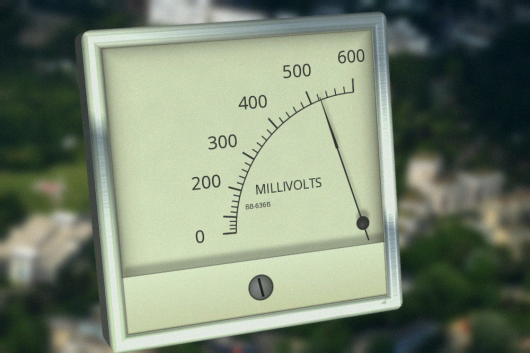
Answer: 520 mV
